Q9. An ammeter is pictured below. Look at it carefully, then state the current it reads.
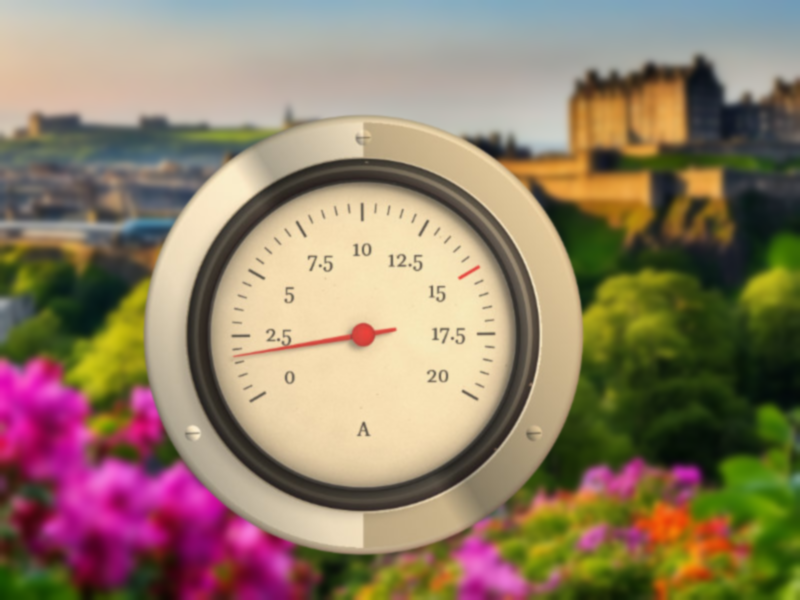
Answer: 1.75 A
